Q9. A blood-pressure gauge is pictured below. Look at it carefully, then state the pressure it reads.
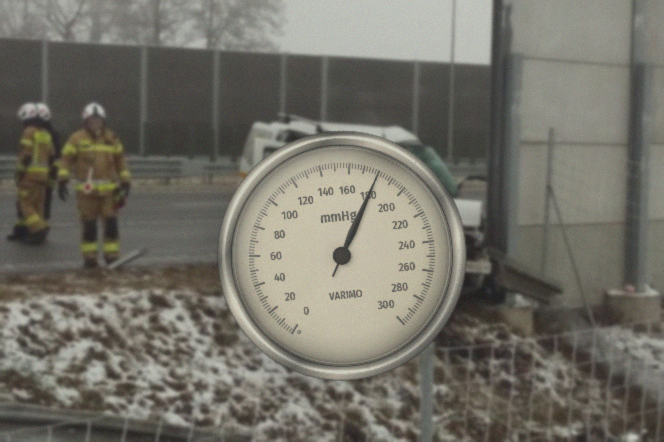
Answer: 180 mmHg
